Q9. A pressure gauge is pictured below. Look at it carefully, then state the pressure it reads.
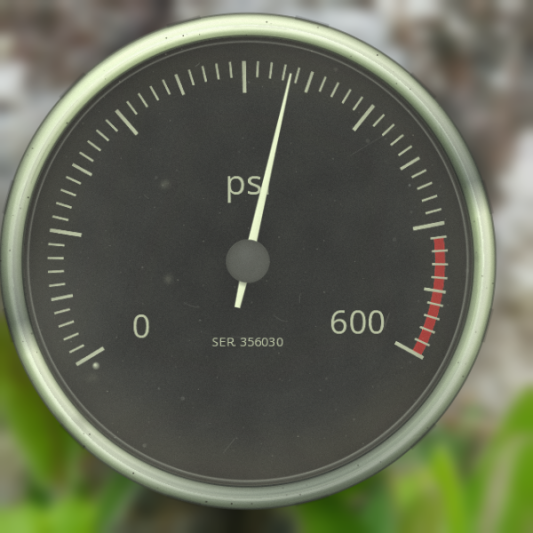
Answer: 335 psi
